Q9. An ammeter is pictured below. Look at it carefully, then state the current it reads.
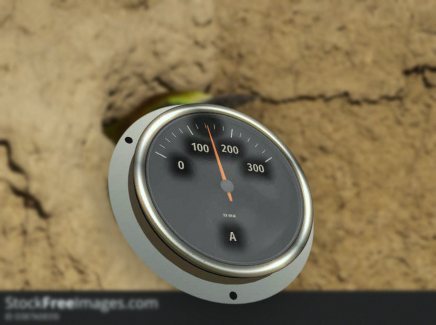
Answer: 140 A
